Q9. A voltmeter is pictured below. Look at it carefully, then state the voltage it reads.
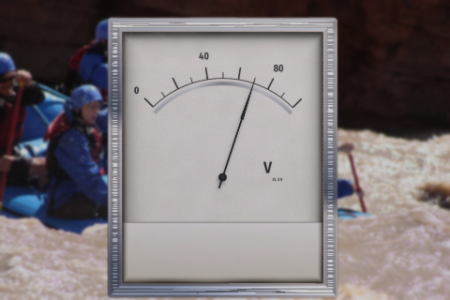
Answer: 70 V
